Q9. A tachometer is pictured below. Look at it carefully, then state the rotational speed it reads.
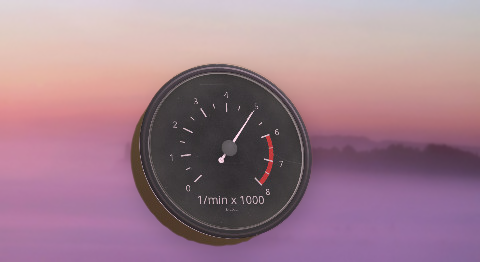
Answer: 5000 rpm
